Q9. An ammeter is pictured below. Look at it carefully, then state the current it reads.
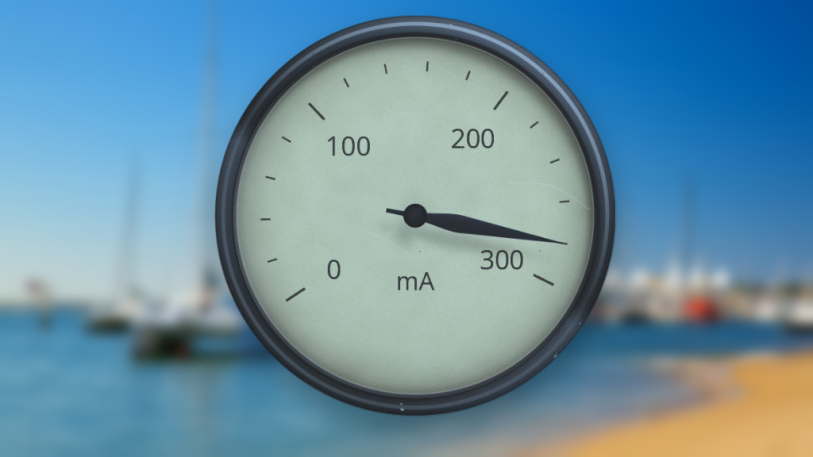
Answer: 280 mA
